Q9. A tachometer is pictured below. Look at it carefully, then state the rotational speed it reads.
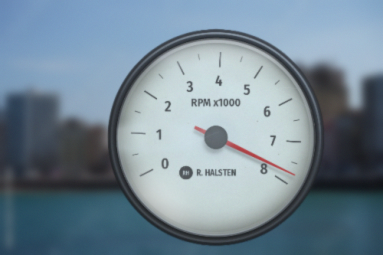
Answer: 7750 rpm
